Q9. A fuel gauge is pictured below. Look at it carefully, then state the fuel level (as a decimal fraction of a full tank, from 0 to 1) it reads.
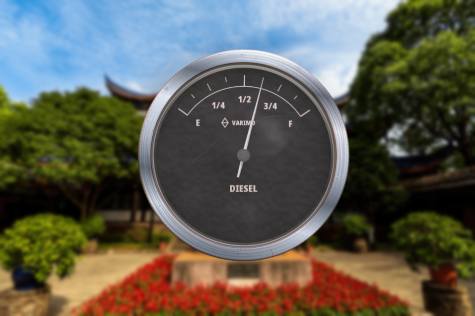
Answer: 0.625
